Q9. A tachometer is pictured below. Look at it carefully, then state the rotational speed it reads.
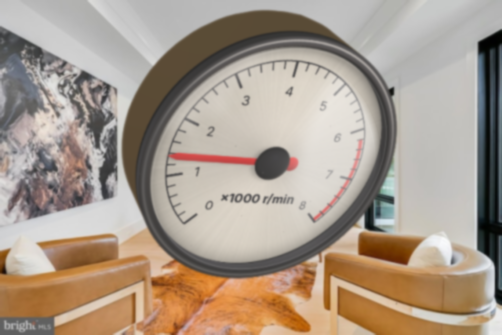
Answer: 1400 rpm
